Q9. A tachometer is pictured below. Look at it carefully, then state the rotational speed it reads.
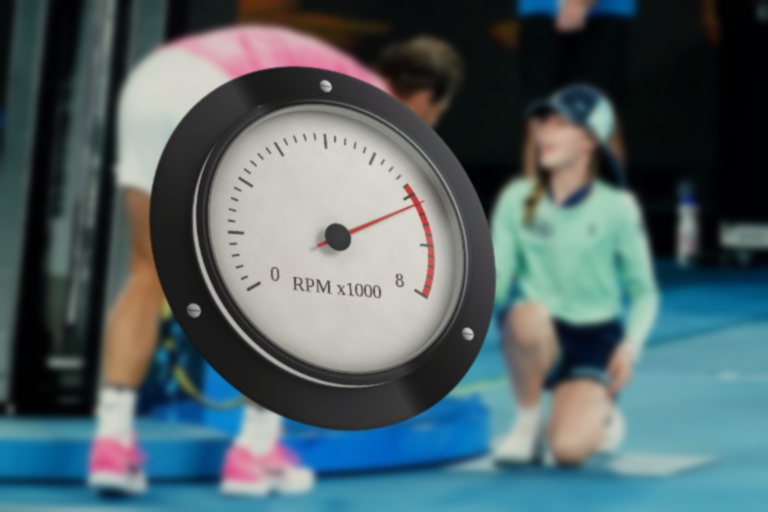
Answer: 6200 rpm
